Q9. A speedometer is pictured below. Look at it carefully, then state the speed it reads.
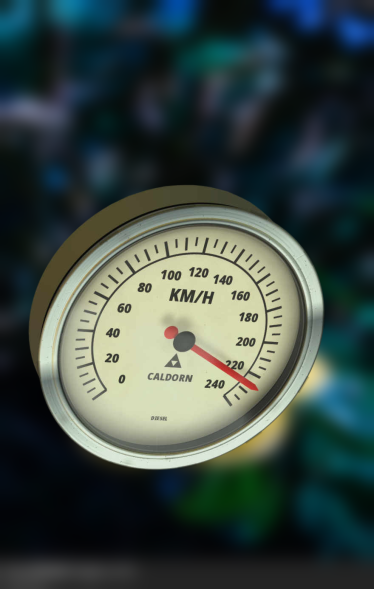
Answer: 225 km/h
